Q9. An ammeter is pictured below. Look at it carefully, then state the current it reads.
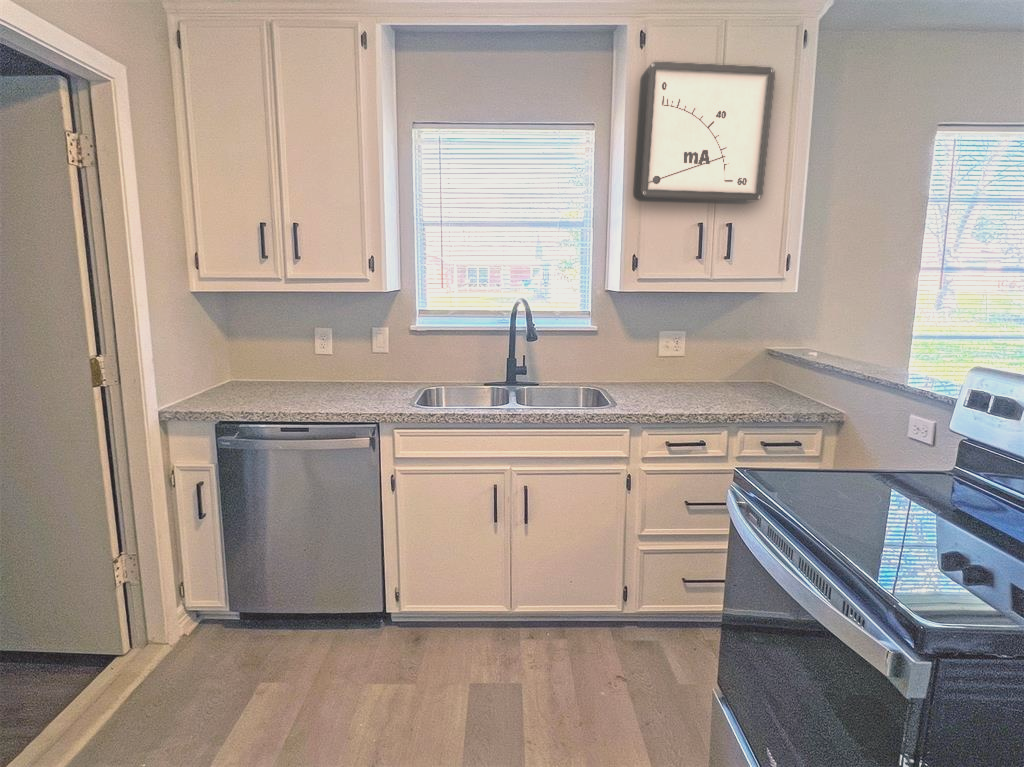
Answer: 52.5 mA
